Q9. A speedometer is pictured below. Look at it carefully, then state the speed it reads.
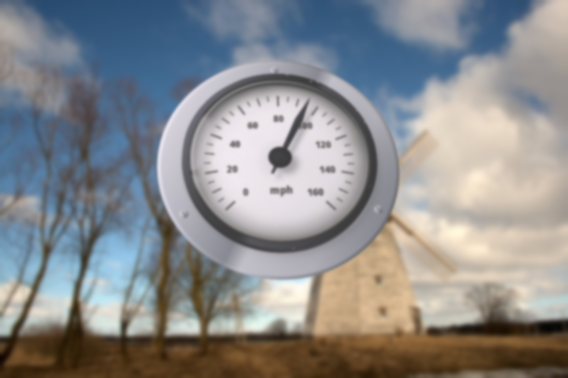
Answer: 95 mph
